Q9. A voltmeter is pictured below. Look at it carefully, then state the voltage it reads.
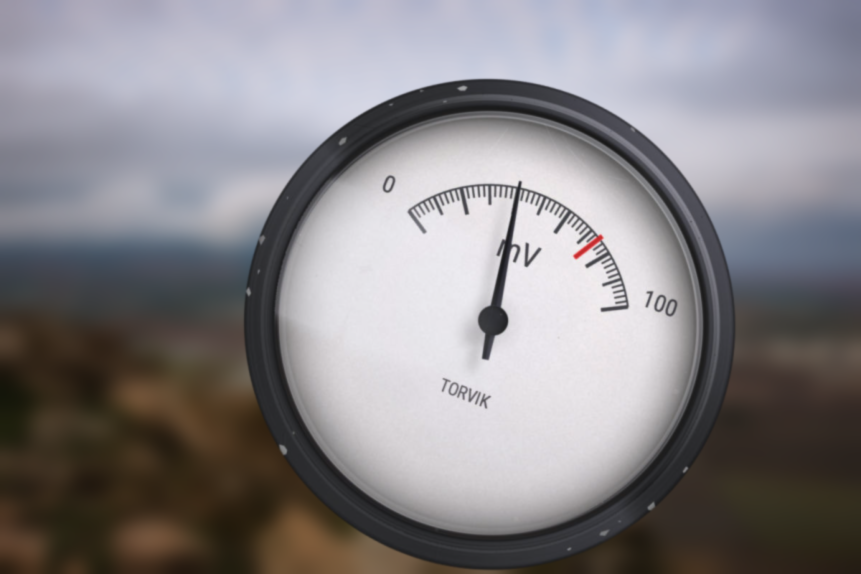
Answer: 40 mV
